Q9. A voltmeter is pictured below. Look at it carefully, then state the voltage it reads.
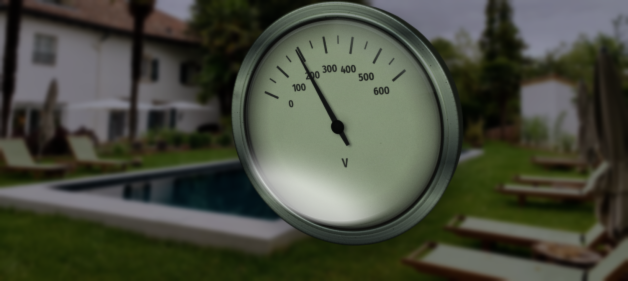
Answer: 200 V
